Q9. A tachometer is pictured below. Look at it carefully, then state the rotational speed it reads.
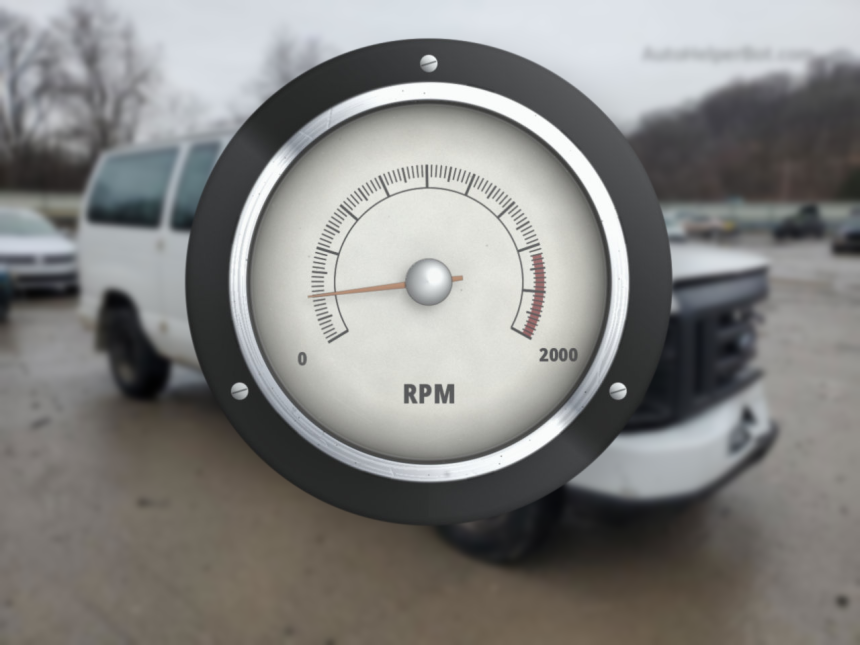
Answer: 200 rpm
